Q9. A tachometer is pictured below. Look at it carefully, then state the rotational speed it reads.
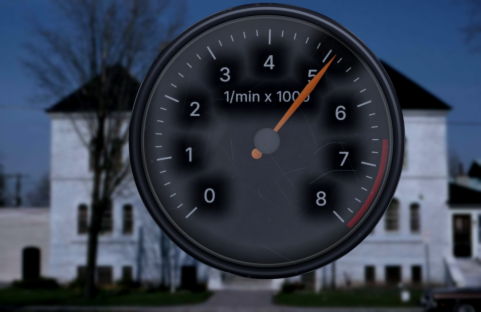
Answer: 5100 rpm
